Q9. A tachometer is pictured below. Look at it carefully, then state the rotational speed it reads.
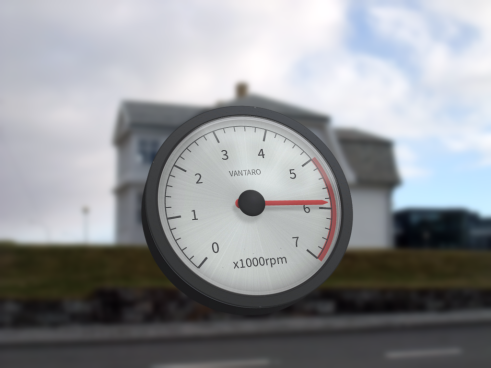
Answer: 5900 rpm
